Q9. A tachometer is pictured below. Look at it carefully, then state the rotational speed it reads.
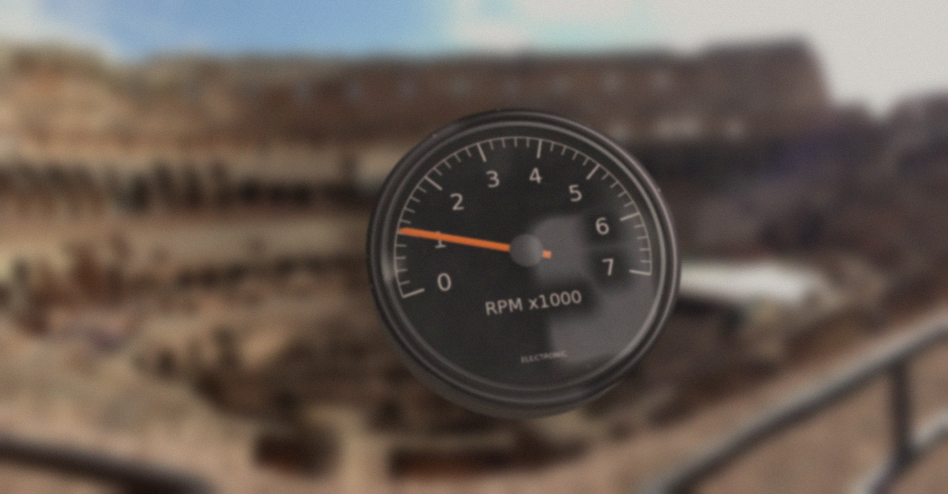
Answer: 1000 rpm
